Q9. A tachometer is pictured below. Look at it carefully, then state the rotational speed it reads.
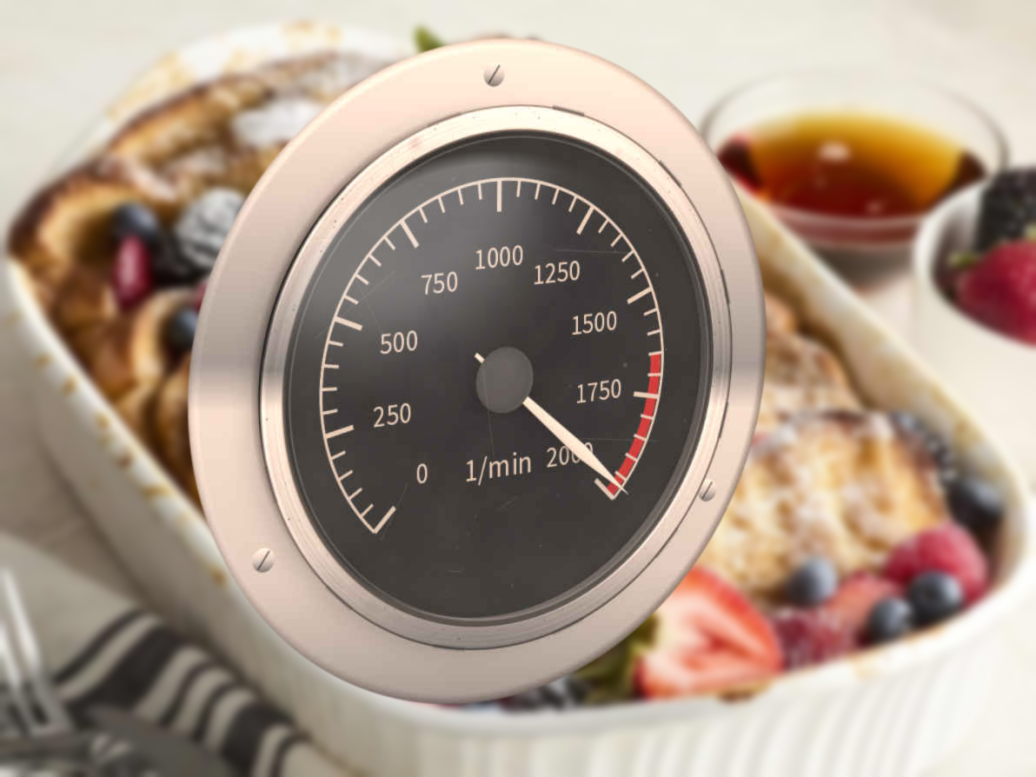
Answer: 1975 rpm
